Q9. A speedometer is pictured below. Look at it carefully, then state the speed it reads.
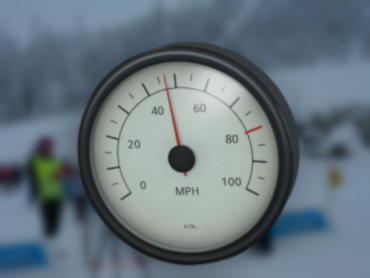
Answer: 47.5 mph
